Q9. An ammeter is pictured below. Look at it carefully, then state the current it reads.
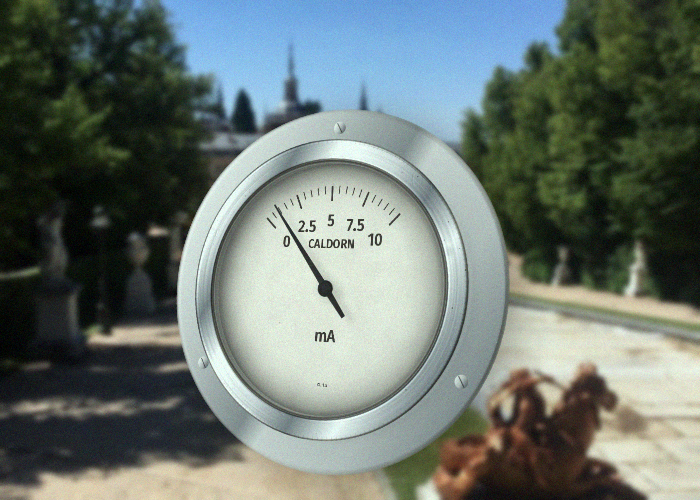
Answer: 1 mA
